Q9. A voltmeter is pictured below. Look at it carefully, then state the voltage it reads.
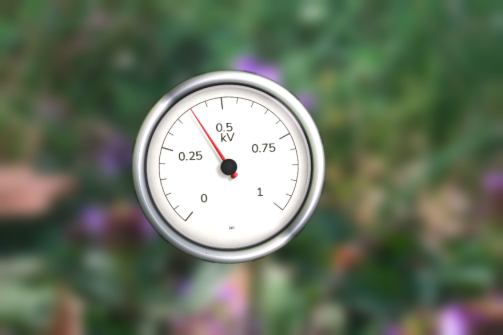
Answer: 0.4 kV
